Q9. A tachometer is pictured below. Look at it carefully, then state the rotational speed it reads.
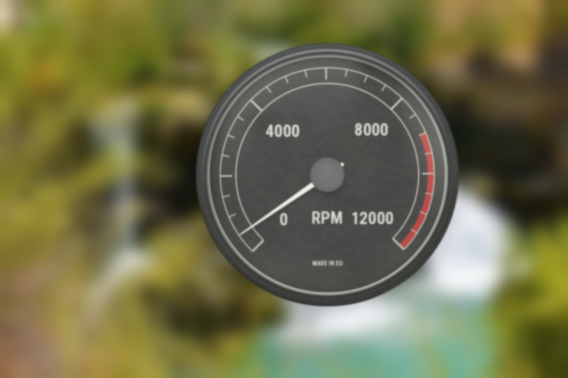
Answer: 500 rpm
